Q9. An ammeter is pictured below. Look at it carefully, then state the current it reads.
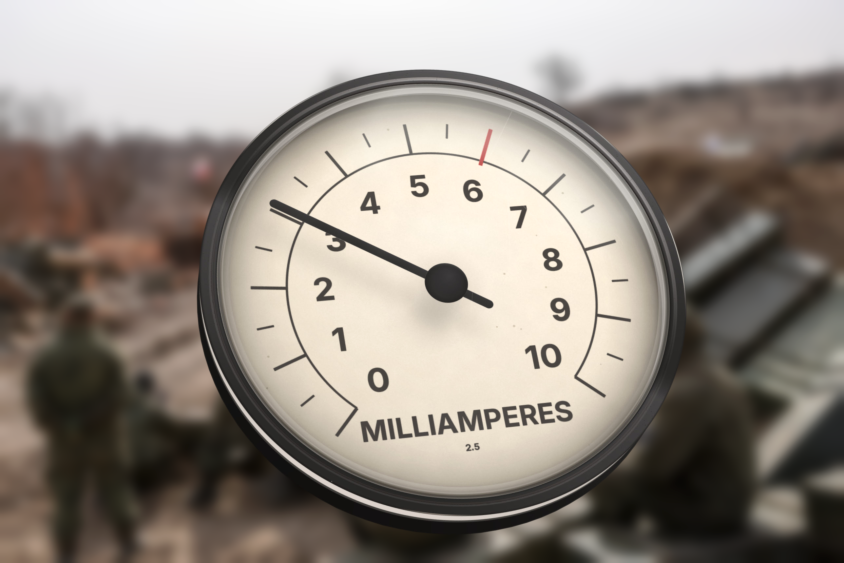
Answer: 3 mA
